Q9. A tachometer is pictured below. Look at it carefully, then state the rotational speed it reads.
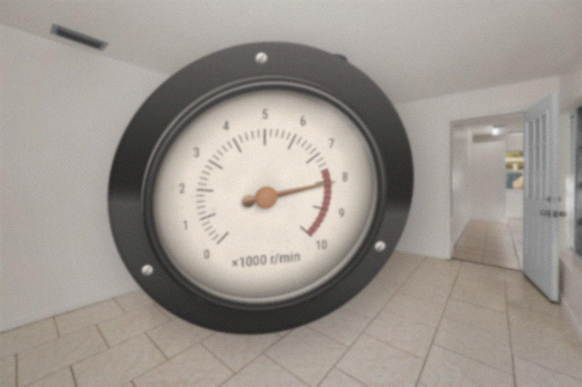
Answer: 8000 rpm
